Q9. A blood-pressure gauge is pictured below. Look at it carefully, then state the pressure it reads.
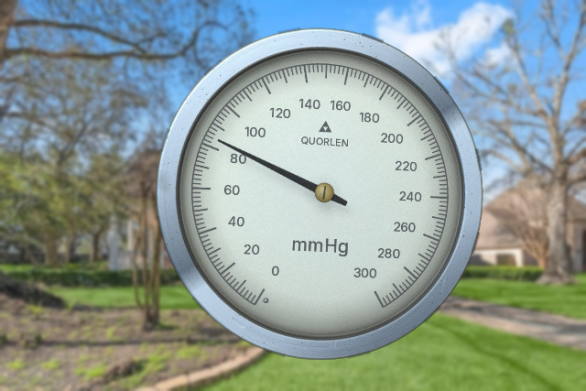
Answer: 84 mmHg
